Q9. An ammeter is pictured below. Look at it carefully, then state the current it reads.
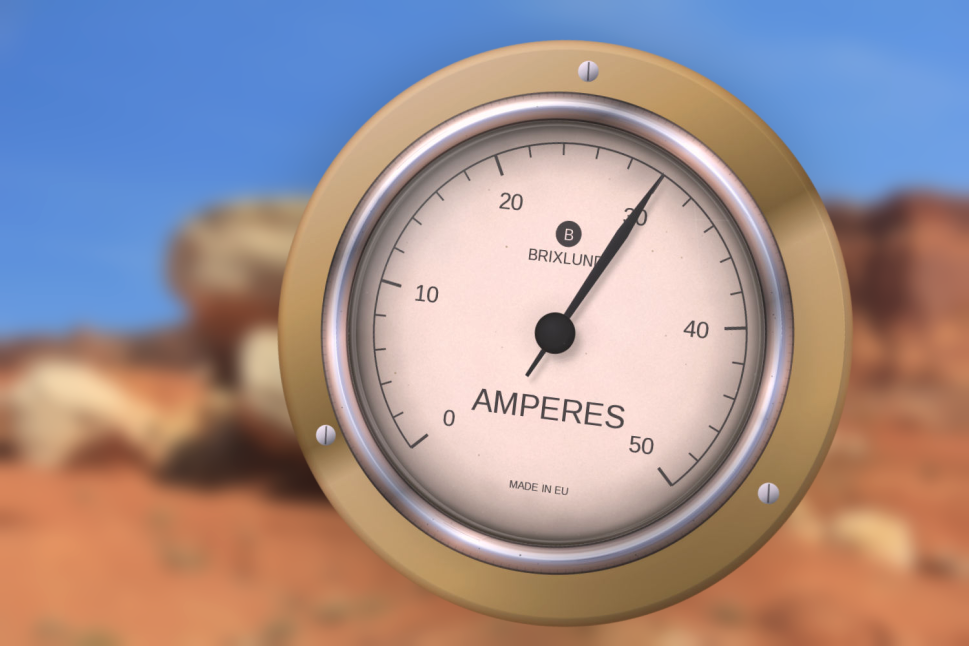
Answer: 30 A
